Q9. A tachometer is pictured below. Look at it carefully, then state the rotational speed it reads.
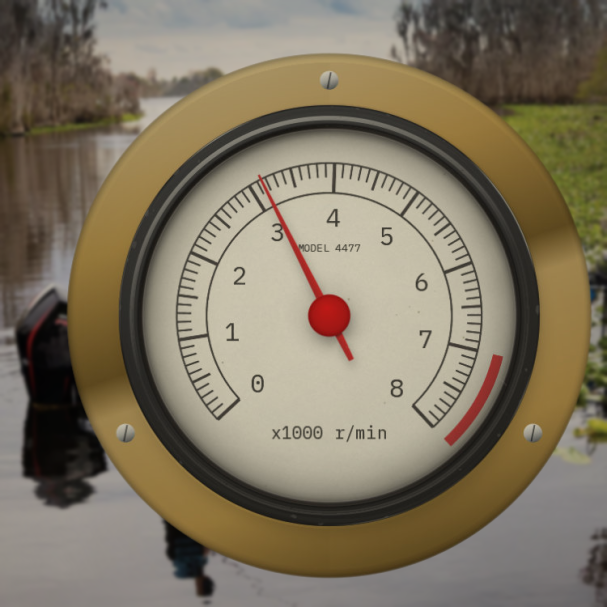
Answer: 3150 rpm
